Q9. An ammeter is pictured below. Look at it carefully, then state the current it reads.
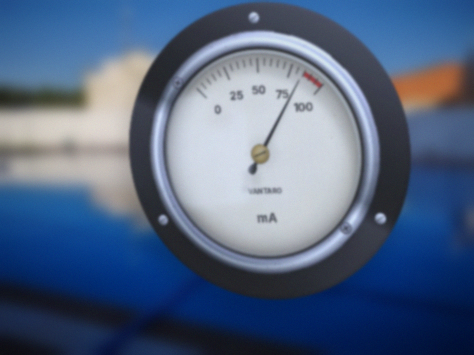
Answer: 85 mA
